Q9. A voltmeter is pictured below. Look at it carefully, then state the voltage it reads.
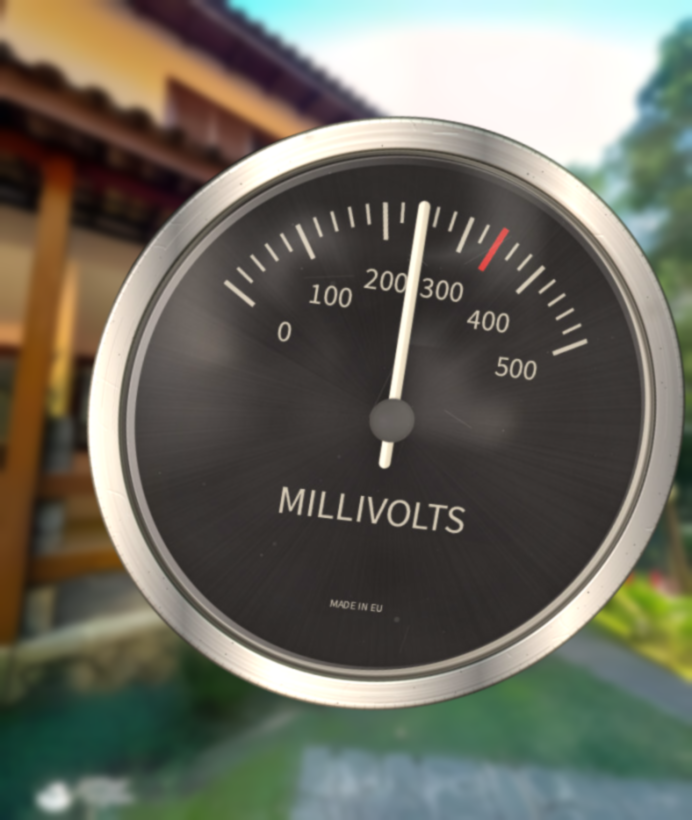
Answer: 240 mV
